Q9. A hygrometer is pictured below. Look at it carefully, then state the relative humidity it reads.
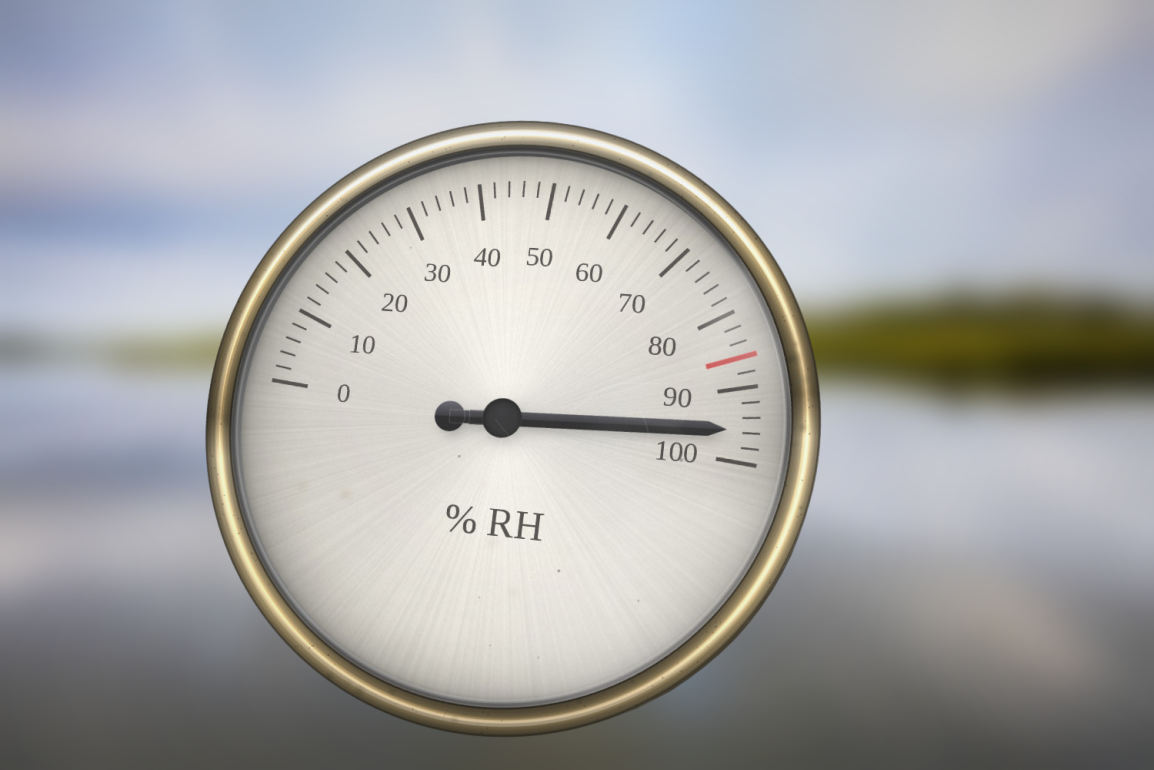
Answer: 96 %
